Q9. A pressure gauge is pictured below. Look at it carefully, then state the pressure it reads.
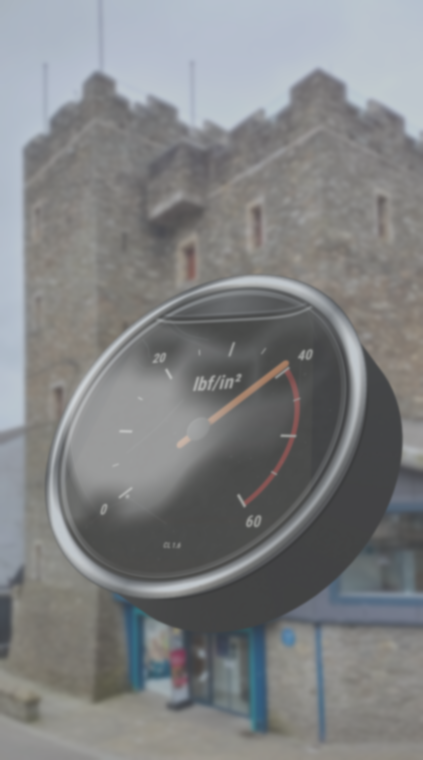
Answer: 40 psi
